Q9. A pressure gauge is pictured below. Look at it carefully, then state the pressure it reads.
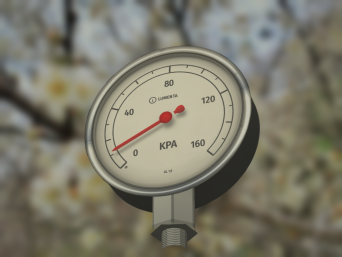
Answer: 10 kPa
